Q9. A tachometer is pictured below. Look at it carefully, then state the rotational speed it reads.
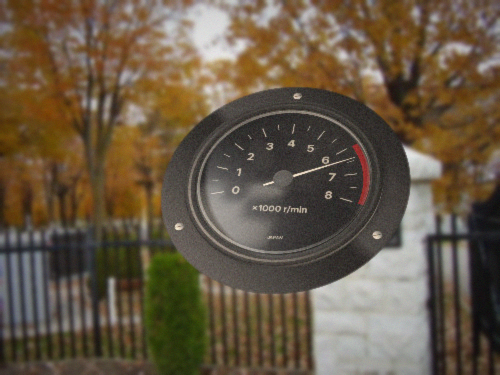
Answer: 6500 rpm
